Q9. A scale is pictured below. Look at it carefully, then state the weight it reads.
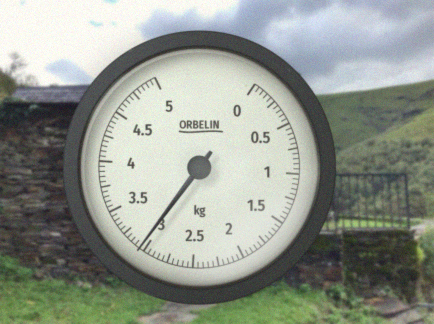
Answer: 3.05 kg
